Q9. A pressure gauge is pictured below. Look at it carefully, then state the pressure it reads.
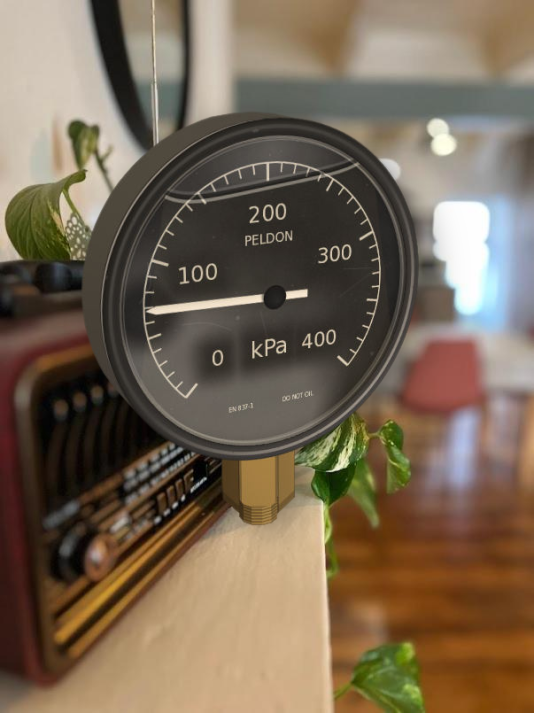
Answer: 70 kPa
